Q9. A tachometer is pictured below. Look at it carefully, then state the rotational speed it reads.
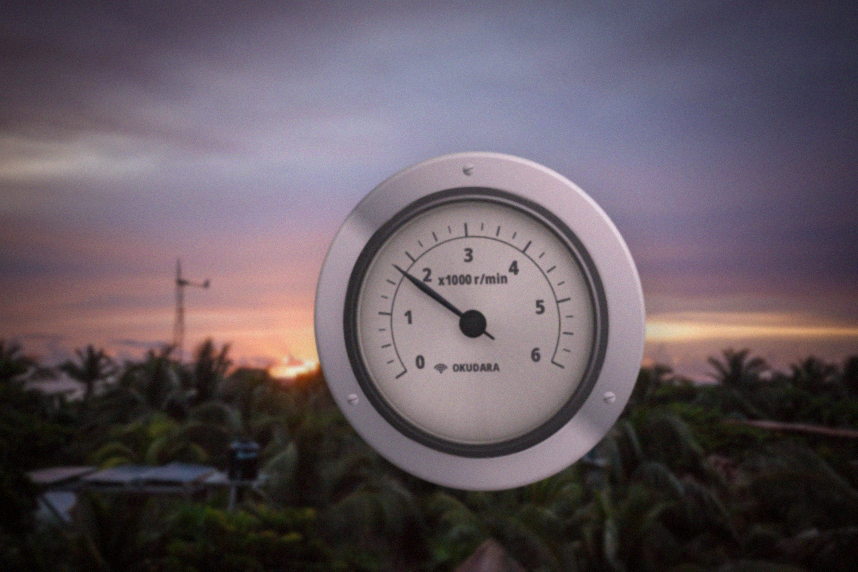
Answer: 1750 rpm
